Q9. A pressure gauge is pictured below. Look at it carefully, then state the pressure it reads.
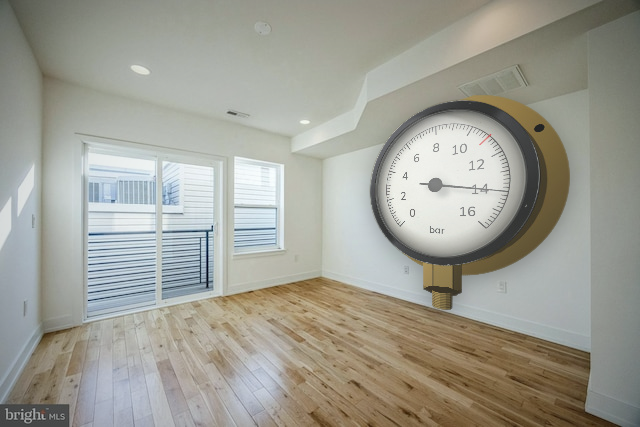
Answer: 14 bar
